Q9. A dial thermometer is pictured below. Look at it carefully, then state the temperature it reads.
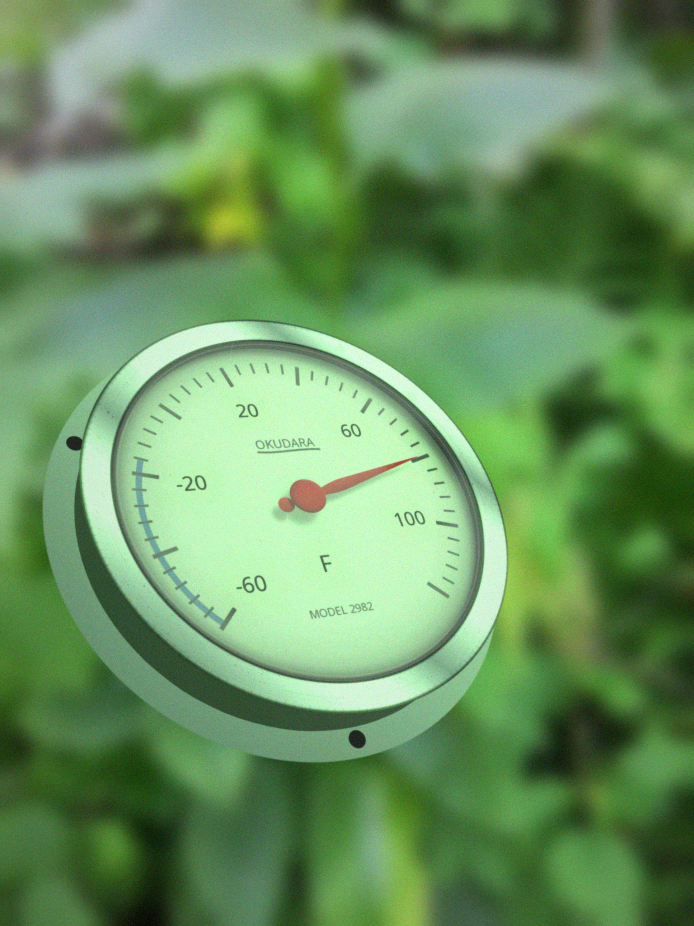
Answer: 80 °F
